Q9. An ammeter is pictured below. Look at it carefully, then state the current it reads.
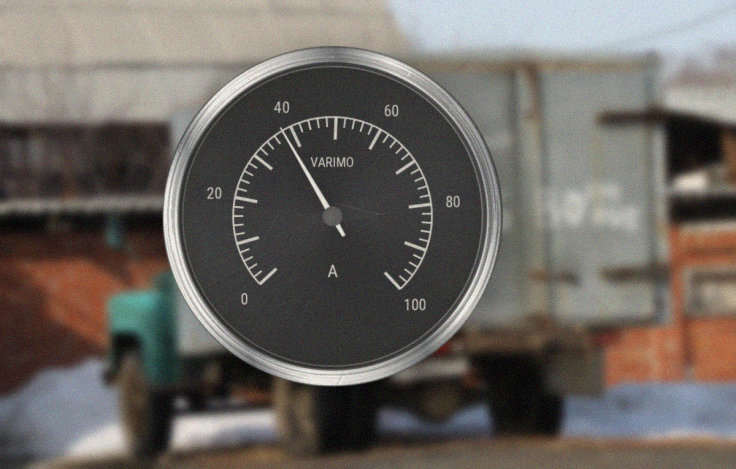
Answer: 38 A
